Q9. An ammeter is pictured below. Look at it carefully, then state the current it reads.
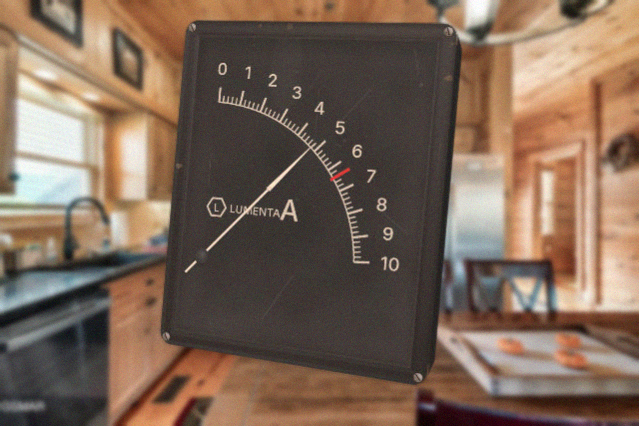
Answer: 4.8 A
